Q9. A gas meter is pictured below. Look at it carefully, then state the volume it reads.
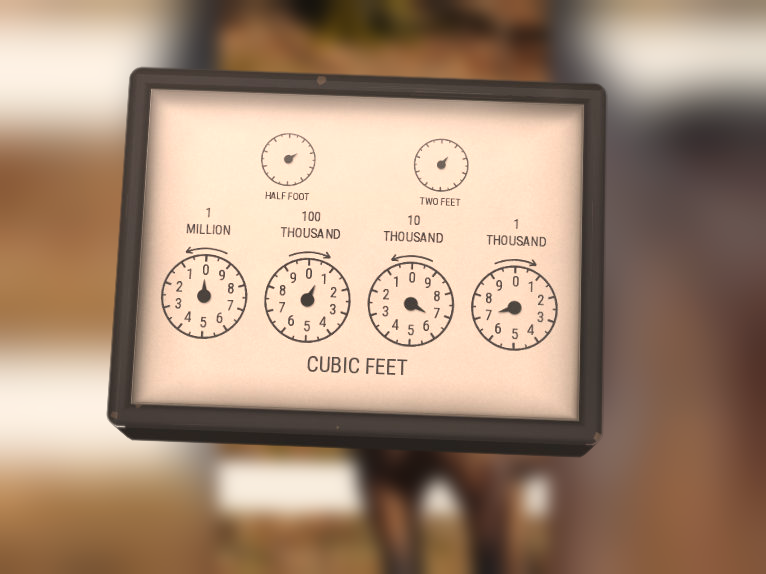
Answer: 6700 ft³
